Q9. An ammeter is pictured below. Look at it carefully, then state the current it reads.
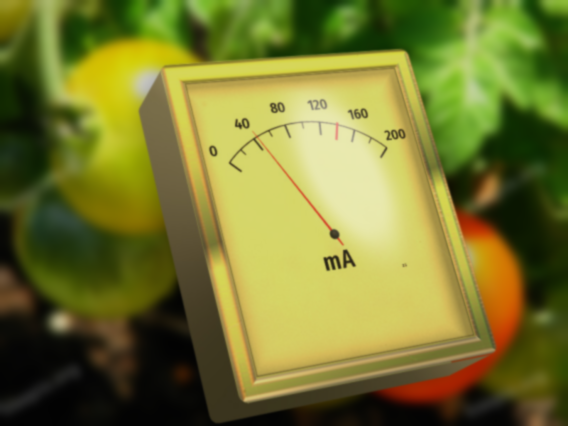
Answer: 40 mA
